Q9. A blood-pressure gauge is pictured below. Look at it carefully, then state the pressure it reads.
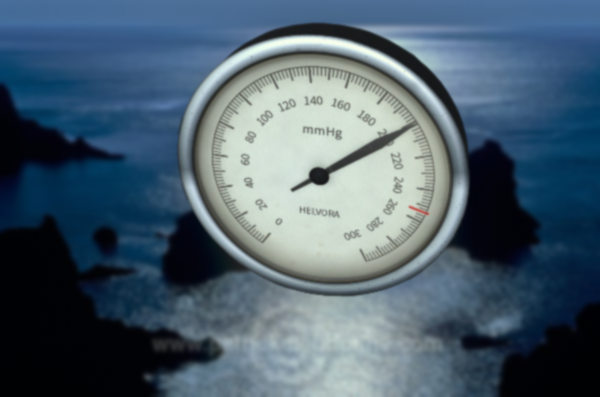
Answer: 200 mmHg
